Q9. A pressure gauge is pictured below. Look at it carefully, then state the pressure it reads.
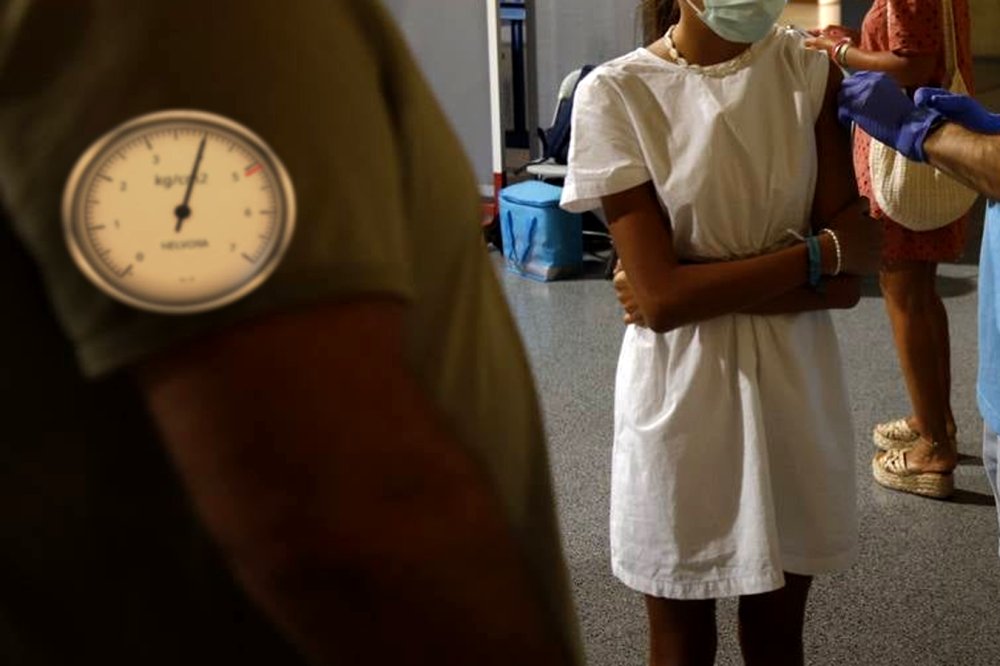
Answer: 4 kg/cm²
